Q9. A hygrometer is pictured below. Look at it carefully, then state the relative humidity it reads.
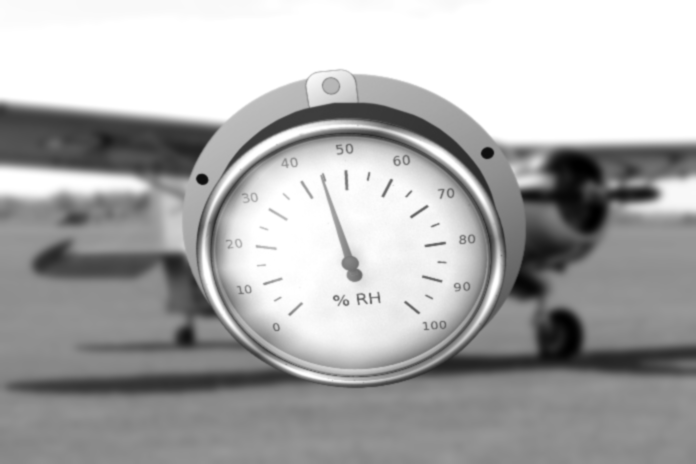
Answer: 45 %
